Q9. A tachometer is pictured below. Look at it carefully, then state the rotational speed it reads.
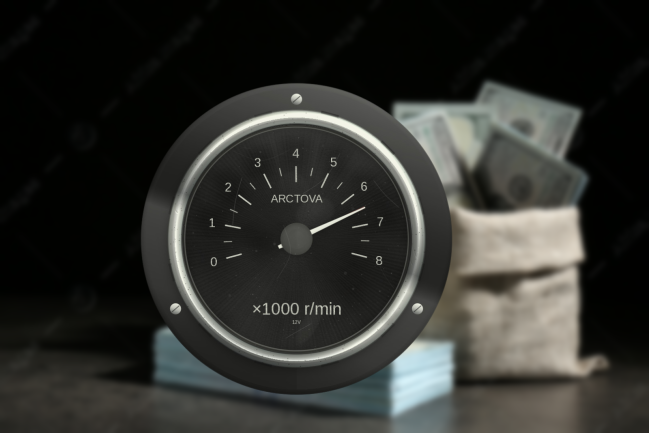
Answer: 6500 rpm
